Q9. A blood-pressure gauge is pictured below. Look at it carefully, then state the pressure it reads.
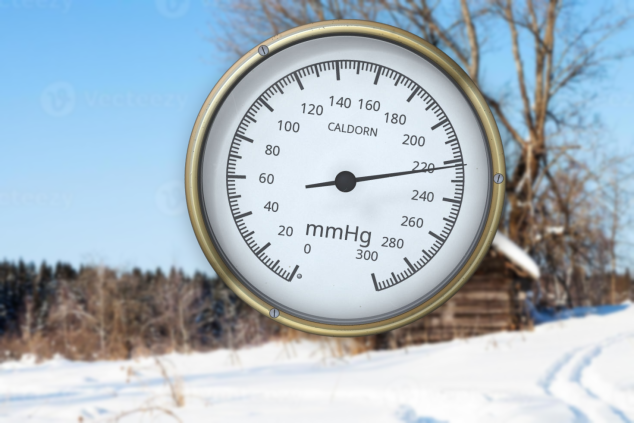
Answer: 222 mmHg
